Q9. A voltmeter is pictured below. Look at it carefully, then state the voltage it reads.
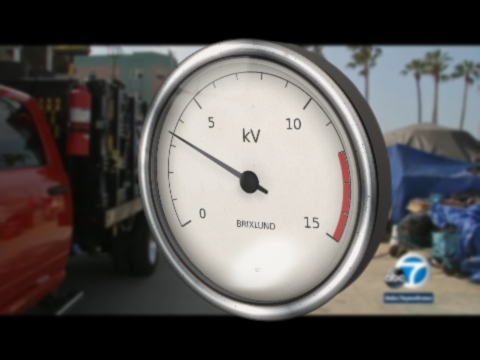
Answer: 3.5 kV
